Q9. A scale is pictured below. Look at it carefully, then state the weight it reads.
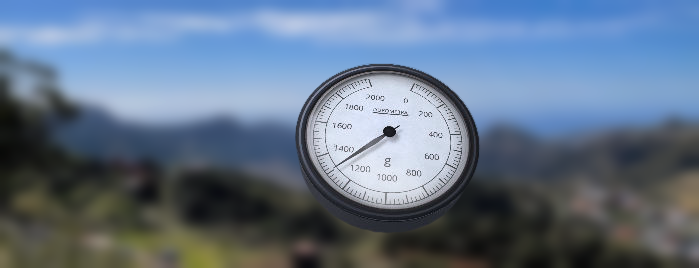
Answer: 1300 g
